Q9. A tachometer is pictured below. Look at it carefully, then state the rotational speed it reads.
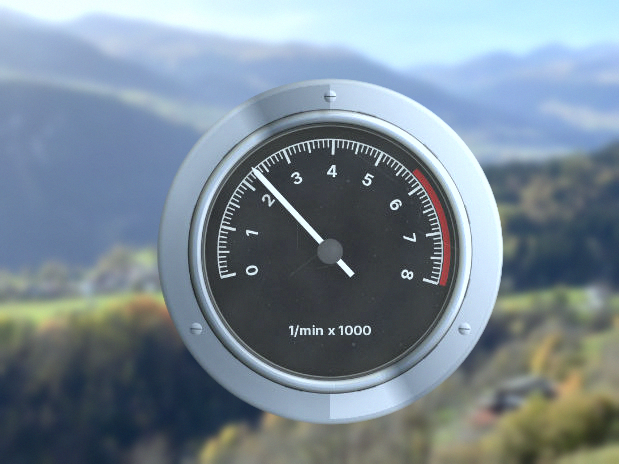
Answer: 2300 rpm
